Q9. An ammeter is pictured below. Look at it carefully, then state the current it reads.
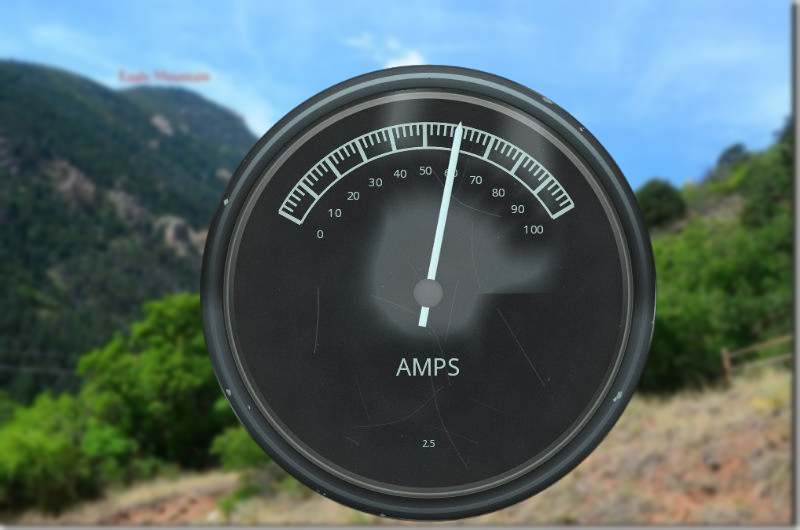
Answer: 60 A
